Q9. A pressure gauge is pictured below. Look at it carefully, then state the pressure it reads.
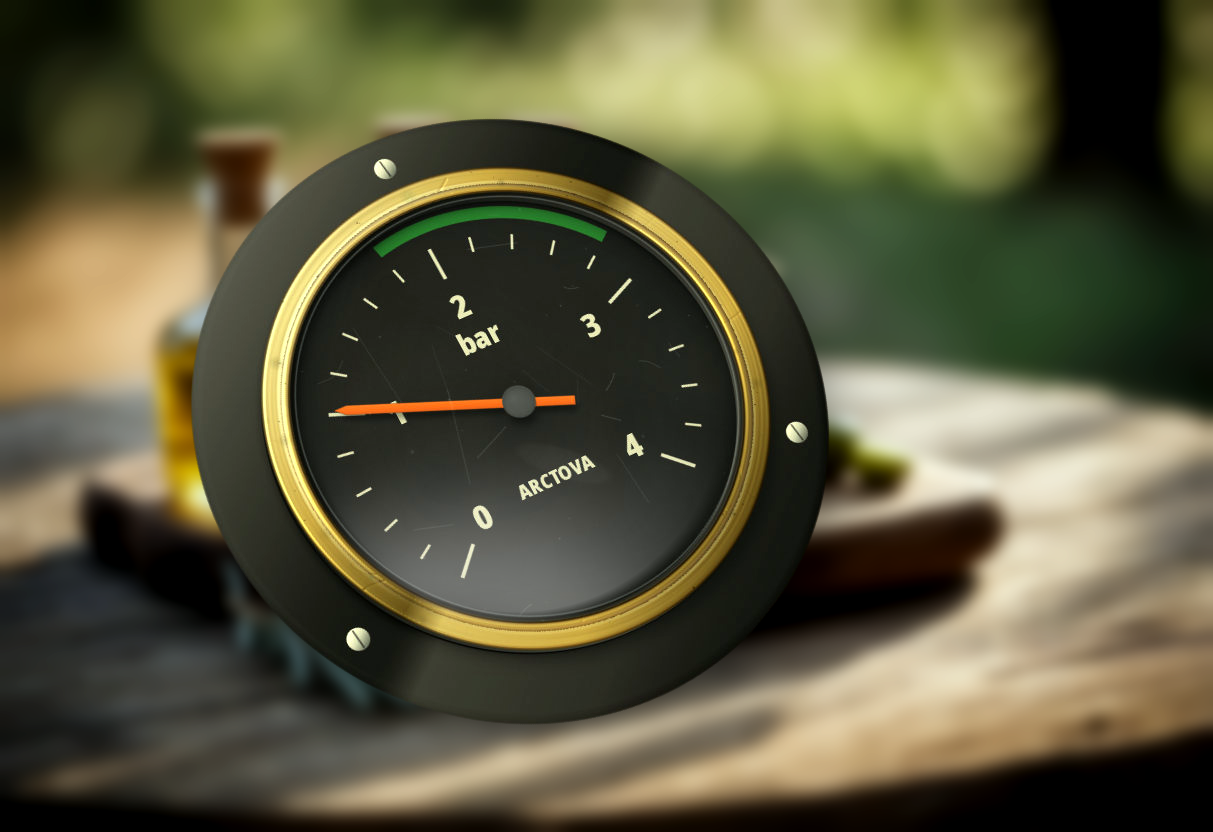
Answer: 1 bar
